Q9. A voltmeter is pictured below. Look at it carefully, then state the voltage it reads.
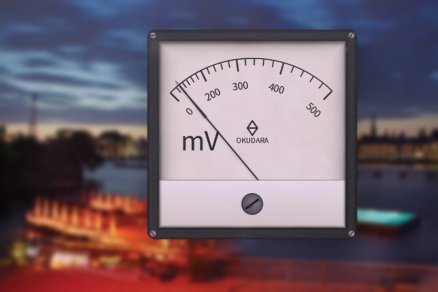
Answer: 100 mV
